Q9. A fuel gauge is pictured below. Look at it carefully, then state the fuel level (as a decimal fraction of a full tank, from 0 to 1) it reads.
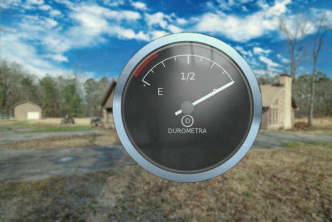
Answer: 1
